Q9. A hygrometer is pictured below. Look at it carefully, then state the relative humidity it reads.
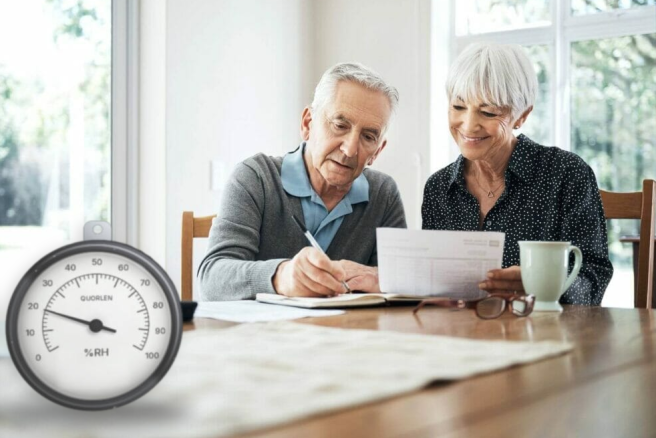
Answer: 20 %
